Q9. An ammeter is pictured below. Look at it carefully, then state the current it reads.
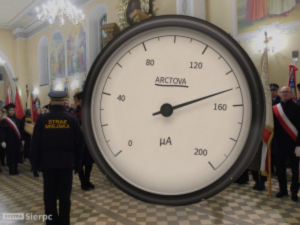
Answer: 150 µA
